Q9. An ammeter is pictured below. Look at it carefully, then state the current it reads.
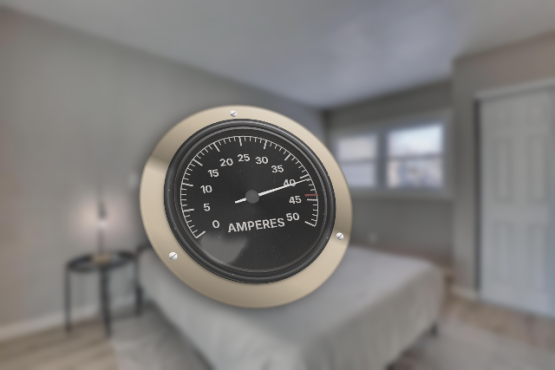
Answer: 41 A
